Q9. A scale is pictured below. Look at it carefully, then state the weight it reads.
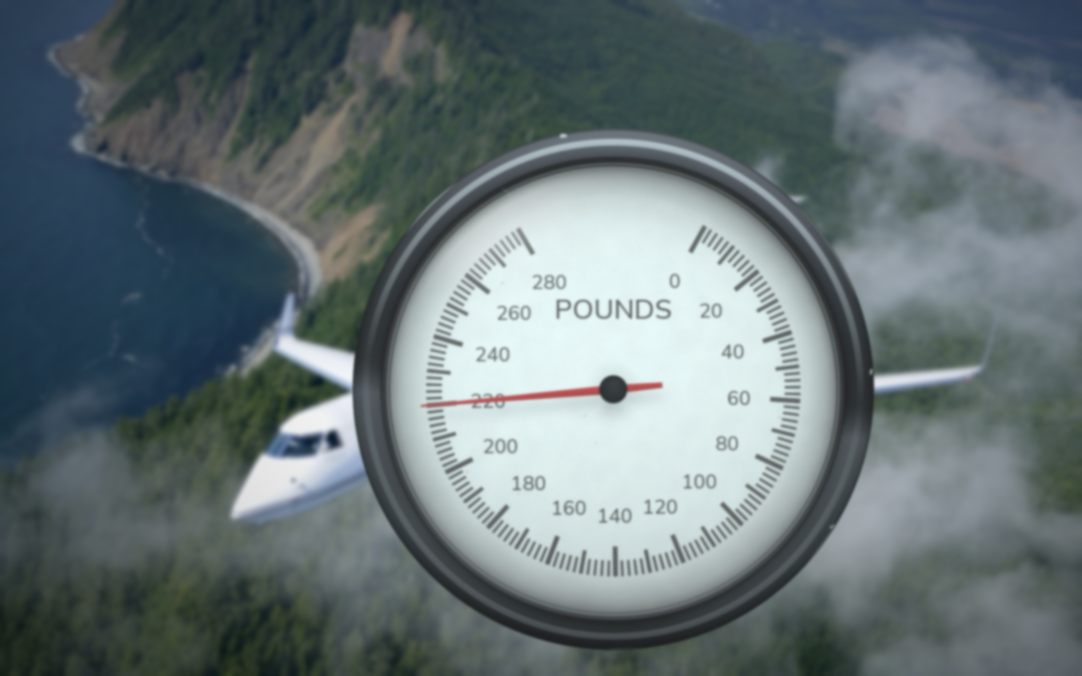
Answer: 220 lb
